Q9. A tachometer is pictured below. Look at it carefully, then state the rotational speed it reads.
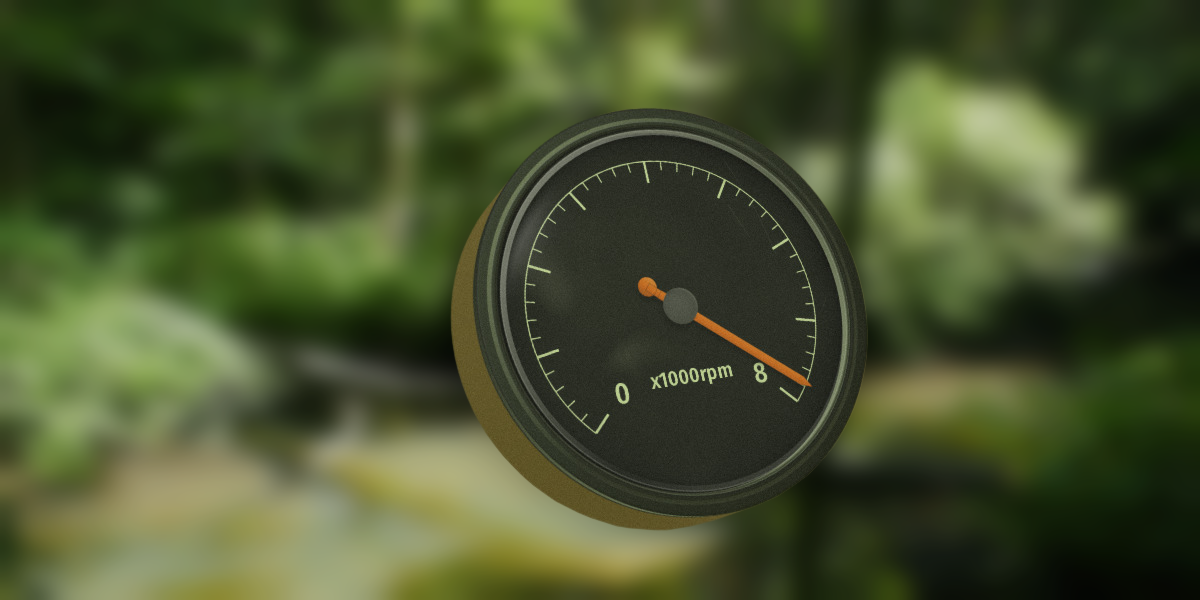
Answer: 7800 rpm
